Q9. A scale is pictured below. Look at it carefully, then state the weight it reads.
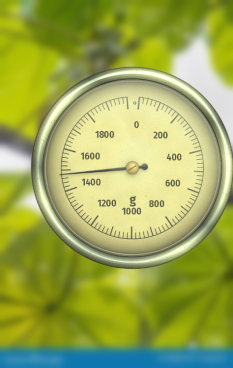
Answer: 1480 g
